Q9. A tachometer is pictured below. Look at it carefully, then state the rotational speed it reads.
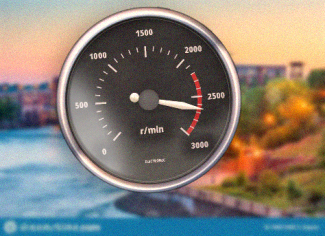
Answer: 2650 rpm
